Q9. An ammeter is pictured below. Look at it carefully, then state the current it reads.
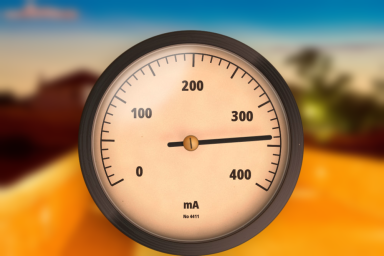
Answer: 340 mA
